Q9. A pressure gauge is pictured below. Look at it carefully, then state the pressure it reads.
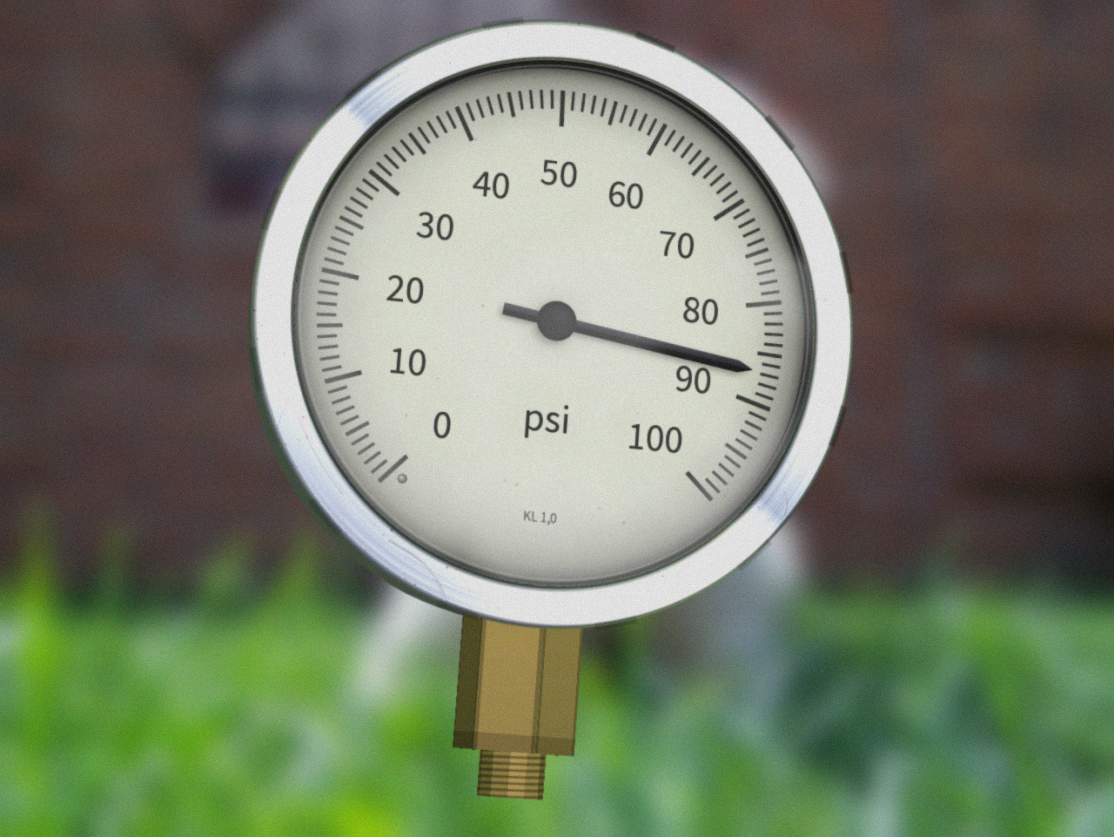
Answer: 87 psi
